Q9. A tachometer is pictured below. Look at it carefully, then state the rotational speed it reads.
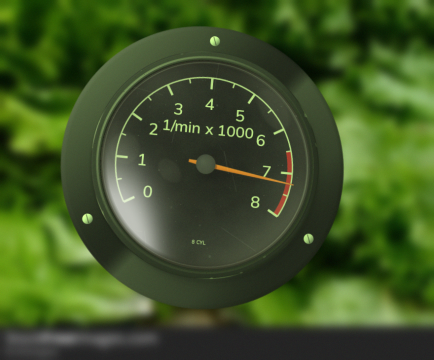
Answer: 7250 rpm
